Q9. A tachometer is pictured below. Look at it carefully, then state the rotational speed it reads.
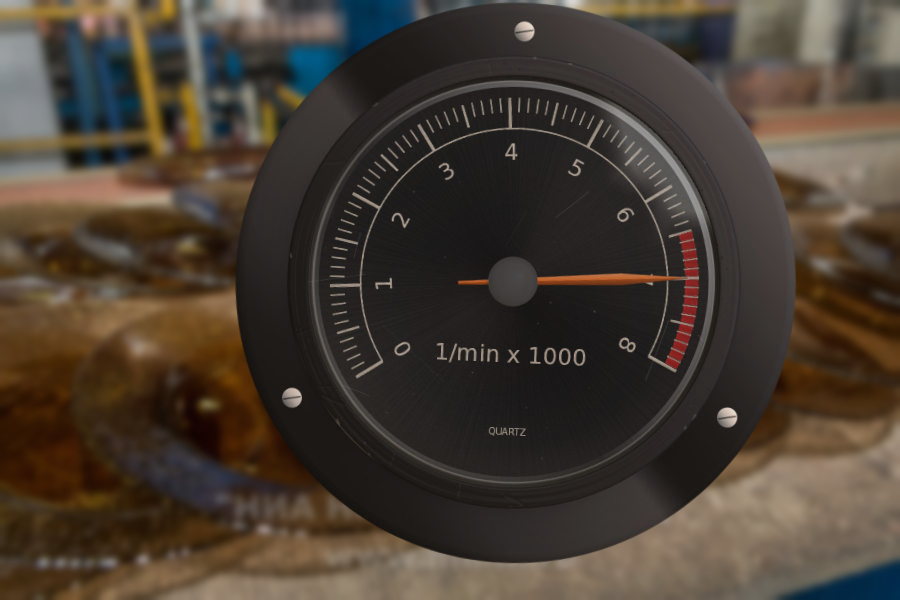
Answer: 7000 rpm
